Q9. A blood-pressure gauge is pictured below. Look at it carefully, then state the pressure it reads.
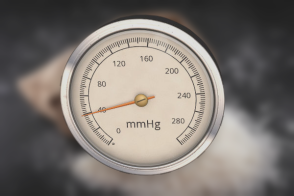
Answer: 40 mmHg
